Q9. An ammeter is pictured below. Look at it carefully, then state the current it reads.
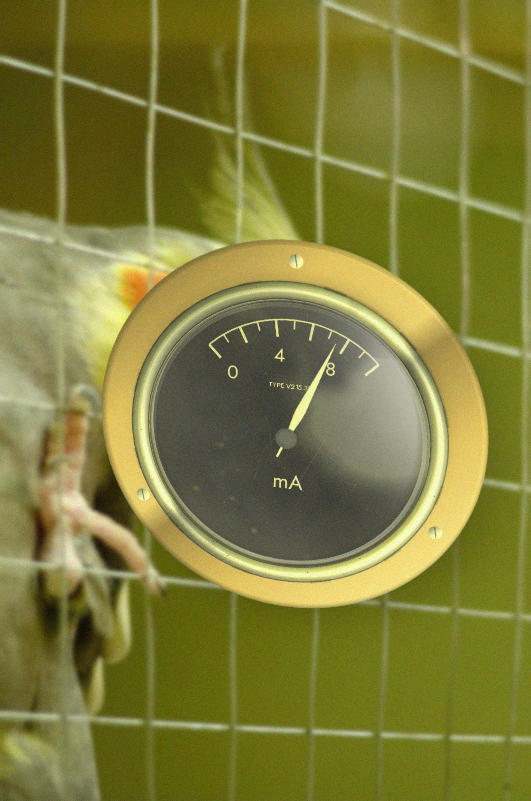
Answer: 7.5 mA
